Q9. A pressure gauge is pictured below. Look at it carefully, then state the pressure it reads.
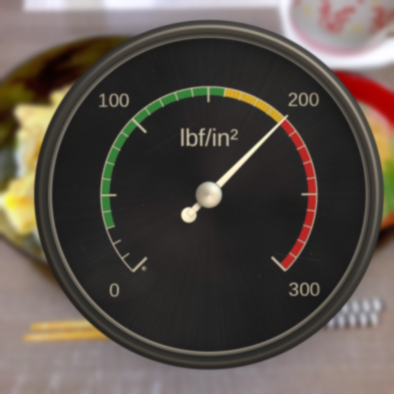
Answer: 200 psi
